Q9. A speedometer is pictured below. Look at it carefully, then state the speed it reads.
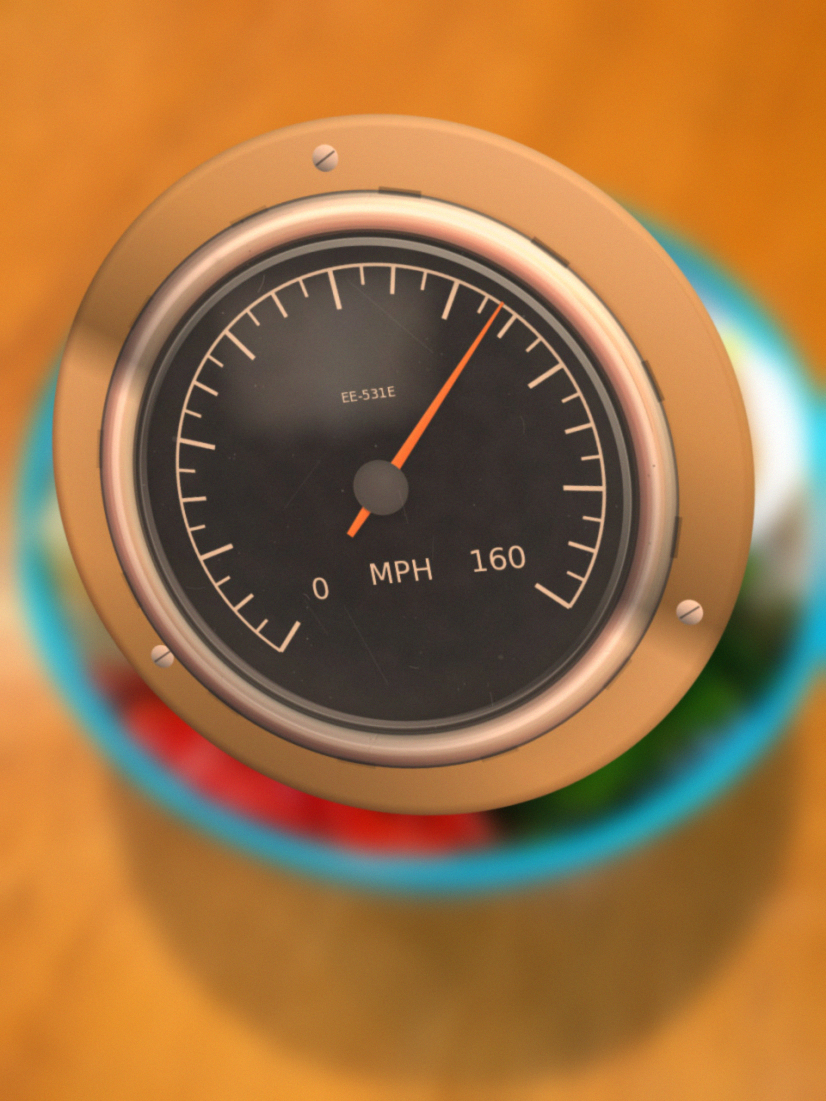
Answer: 107.5 mph
